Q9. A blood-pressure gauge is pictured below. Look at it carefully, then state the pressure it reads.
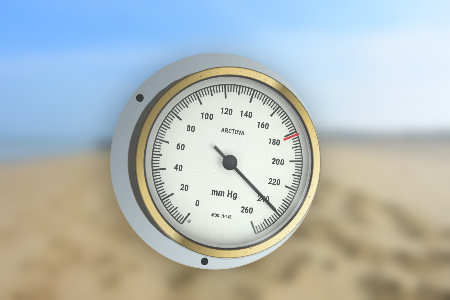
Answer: 240 mmHg
